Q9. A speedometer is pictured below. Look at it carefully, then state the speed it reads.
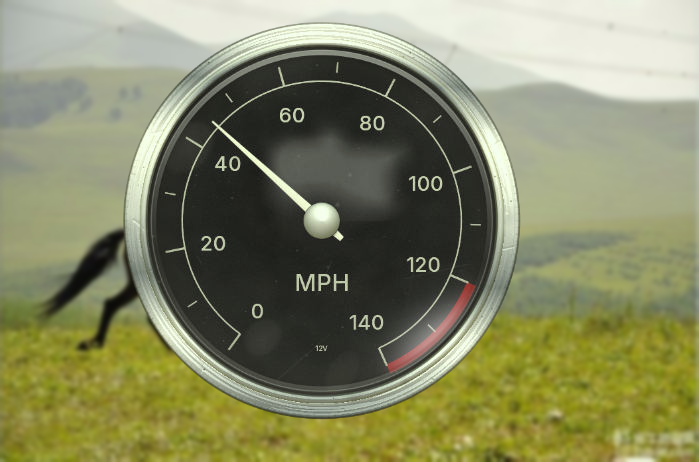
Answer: 45 mph
